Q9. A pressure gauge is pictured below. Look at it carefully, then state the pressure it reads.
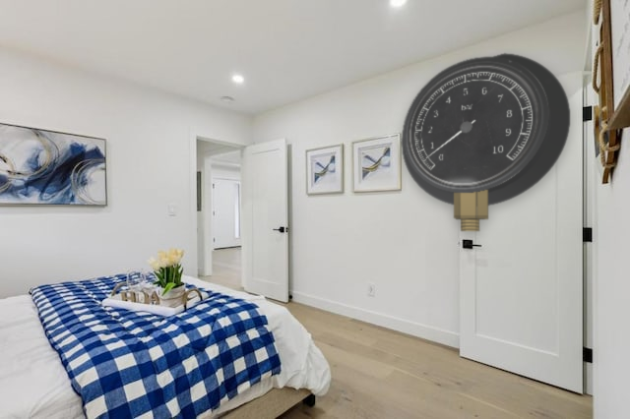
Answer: 0.5 bar
